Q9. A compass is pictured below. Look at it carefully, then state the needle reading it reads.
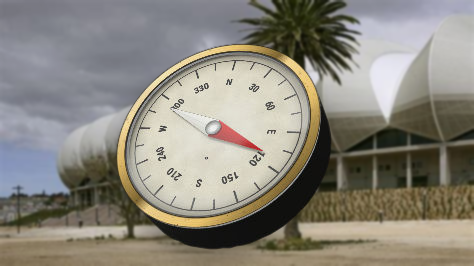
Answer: 112.5 °
